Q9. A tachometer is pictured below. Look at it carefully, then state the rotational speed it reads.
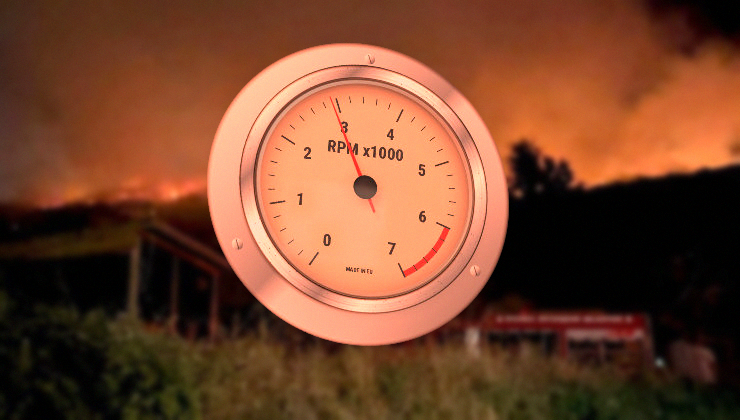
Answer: 2900 rpm
